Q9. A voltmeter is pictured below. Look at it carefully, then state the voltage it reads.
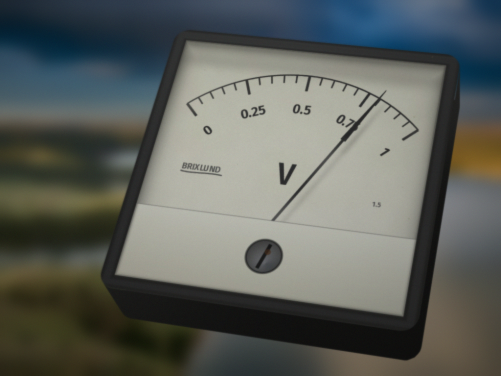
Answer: 0.8 V
